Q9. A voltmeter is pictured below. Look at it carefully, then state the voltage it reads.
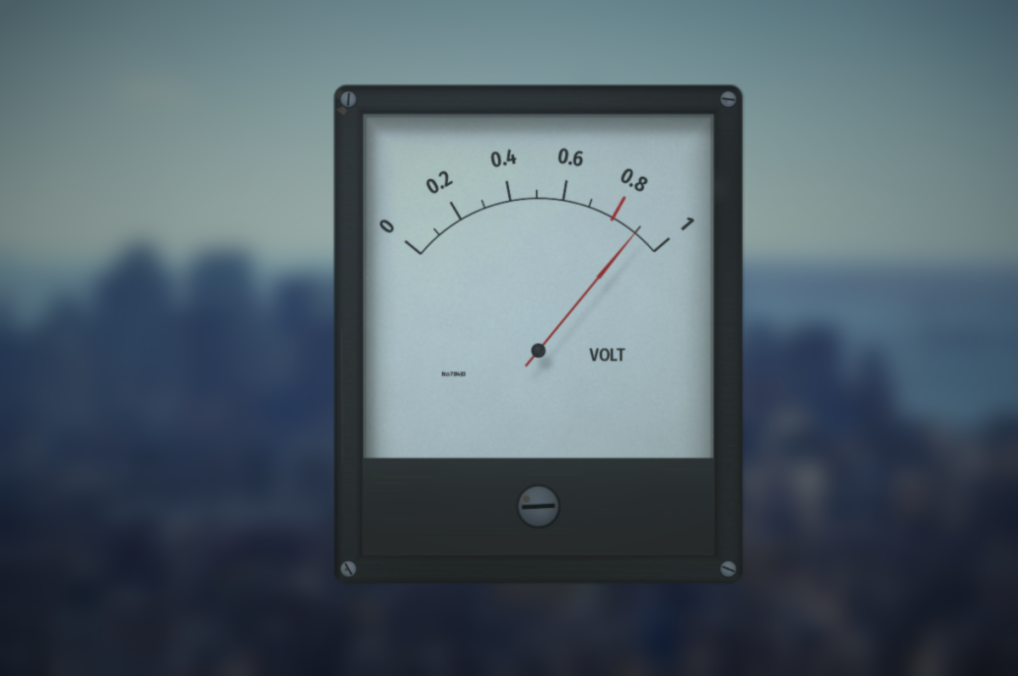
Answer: 0.9 V
